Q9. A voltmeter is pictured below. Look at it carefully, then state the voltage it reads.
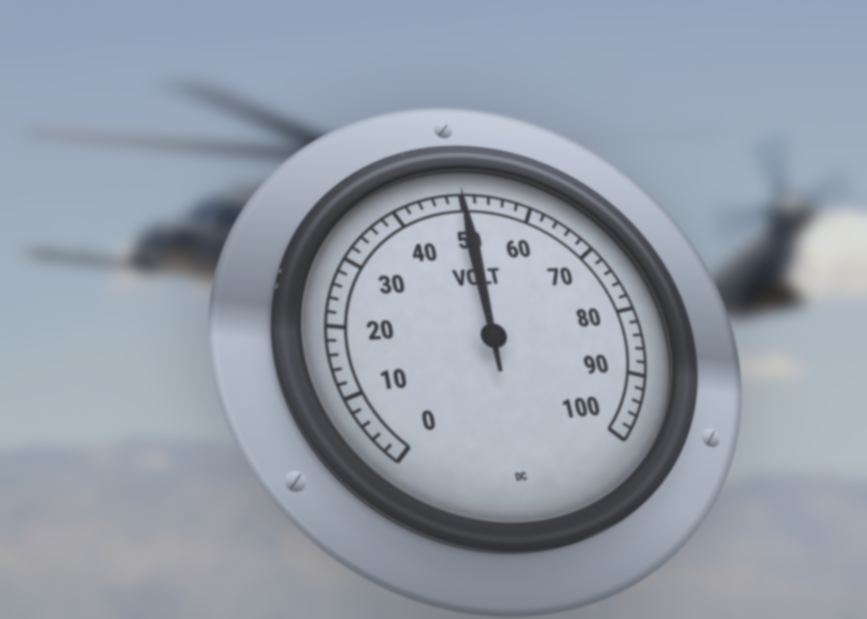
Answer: 50 V
